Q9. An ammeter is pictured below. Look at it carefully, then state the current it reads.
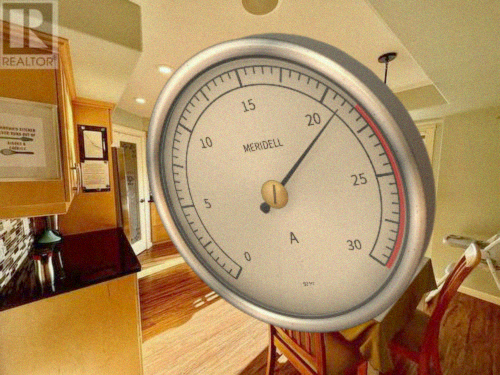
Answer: 21 A
